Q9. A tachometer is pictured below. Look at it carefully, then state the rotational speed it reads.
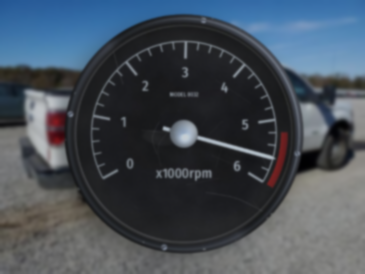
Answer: 5600 rpm
